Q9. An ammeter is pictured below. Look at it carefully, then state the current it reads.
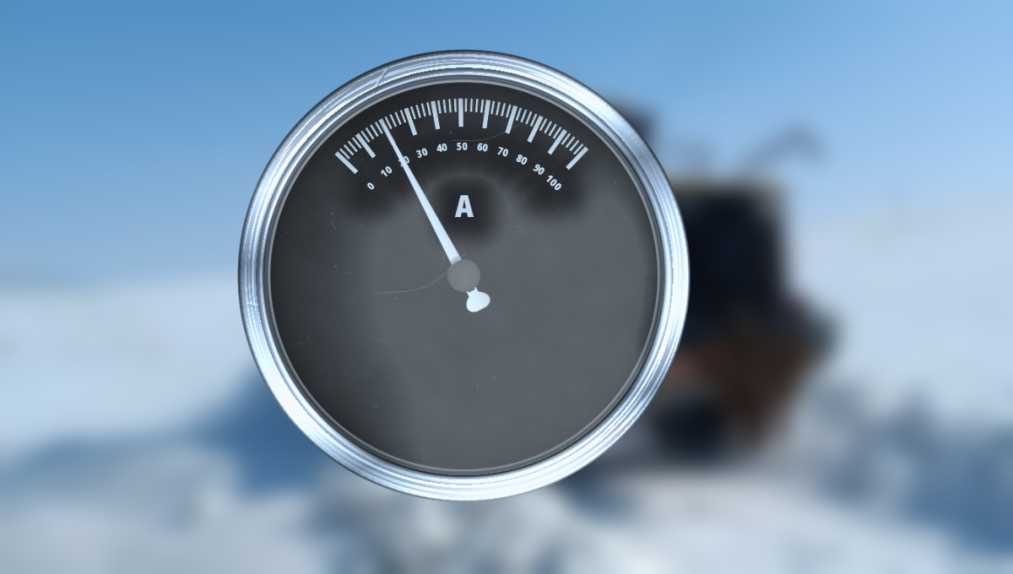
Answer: 20 A
